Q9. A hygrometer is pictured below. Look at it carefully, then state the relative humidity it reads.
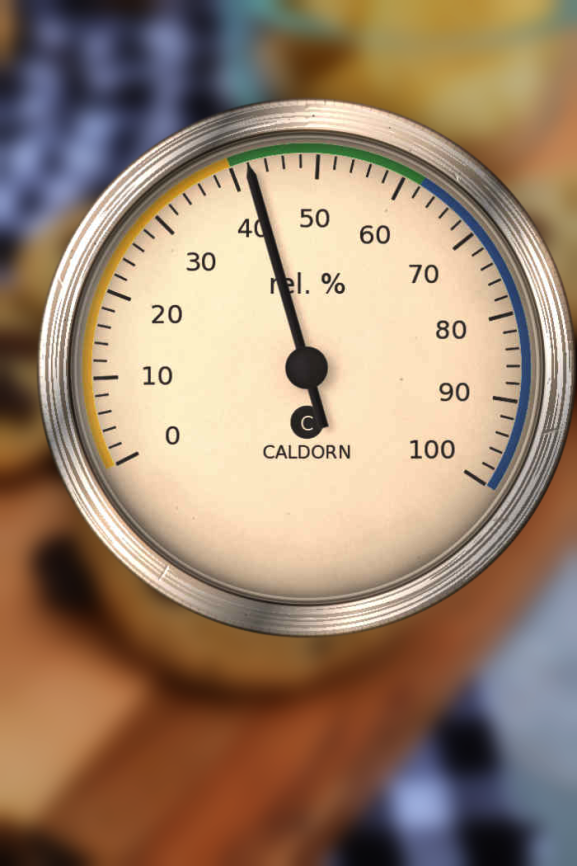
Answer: 42 %
